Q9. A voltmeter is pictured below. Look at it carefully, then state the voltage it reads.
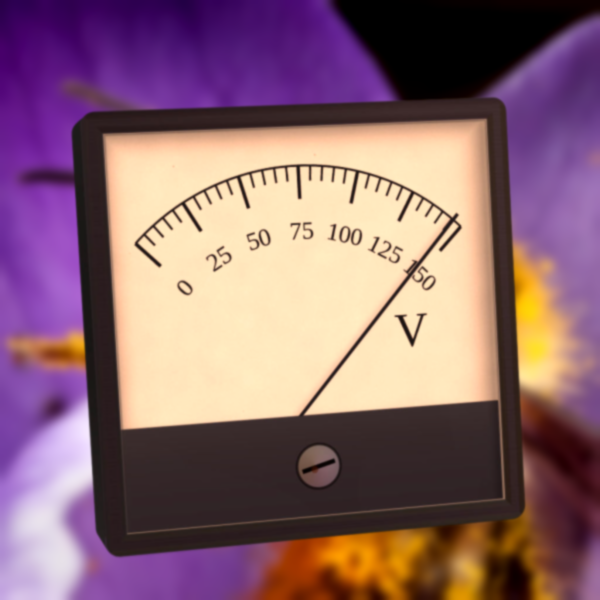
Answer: 145 V
